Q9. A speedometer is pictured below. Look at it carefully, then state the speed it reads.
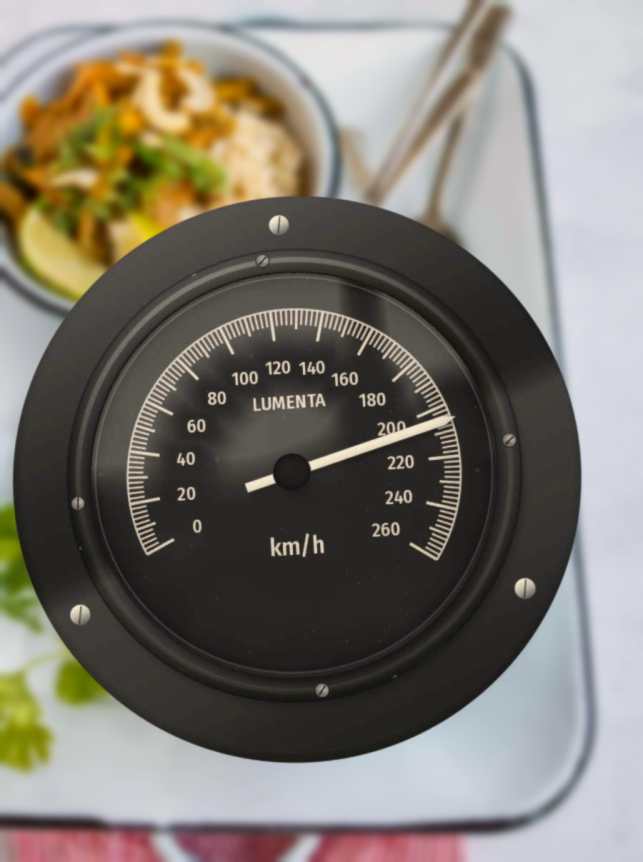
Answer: 206 km/h
